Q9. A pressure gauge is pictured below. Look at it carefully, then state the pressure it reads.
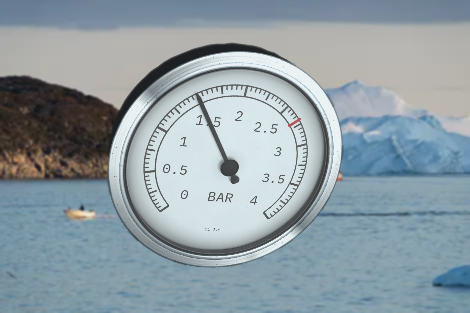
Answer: 1.5 bar
